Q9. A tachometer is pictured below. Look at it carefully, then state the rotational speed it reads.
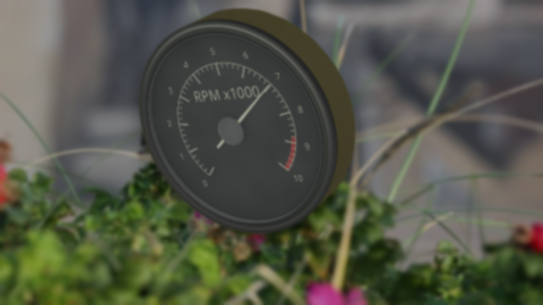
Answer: 7000 rpm
